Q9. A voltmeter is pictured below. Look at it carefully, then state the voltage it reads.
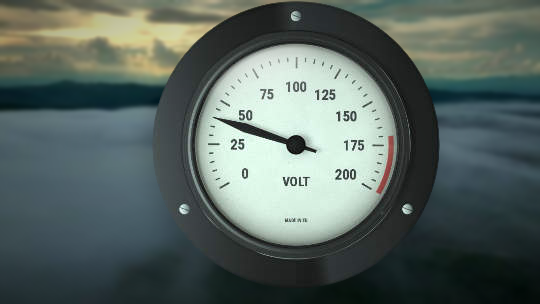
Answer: 40 V
